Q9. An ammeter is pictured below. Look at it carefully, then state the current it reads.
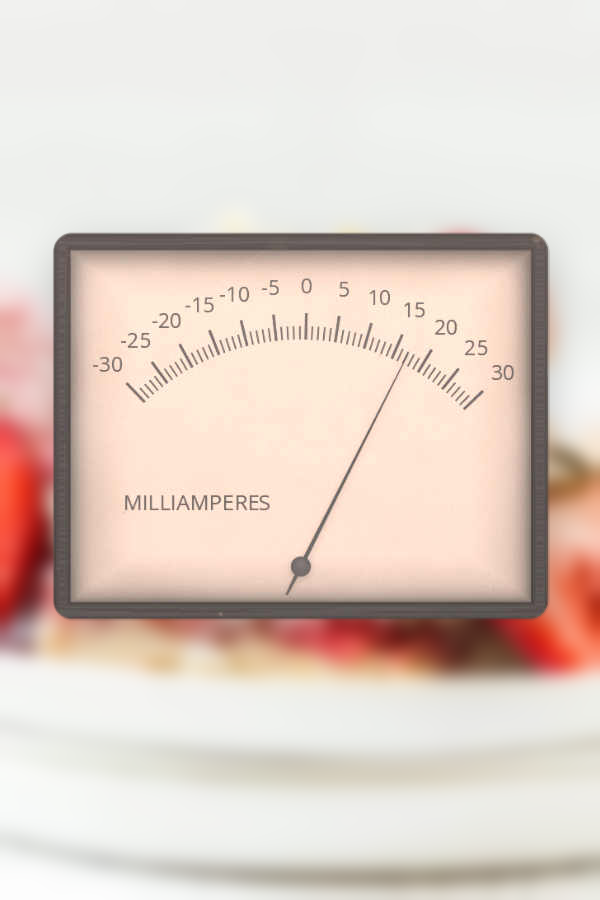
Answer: 17 mA
